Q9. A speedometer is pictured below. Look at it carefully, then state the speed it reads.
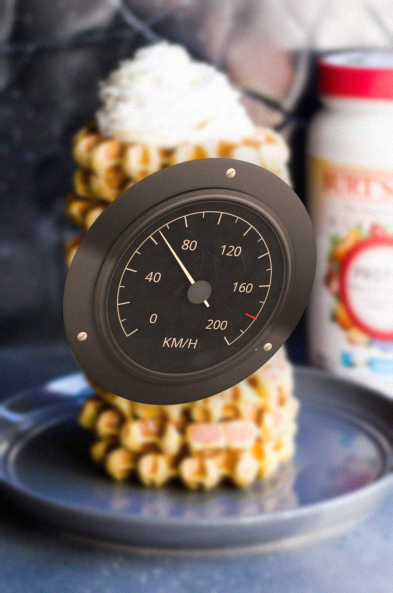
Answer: 65 km/h
